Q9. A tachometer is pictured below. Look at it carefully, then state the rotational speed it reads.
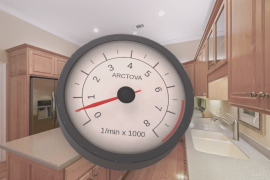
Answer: 500 rpm
